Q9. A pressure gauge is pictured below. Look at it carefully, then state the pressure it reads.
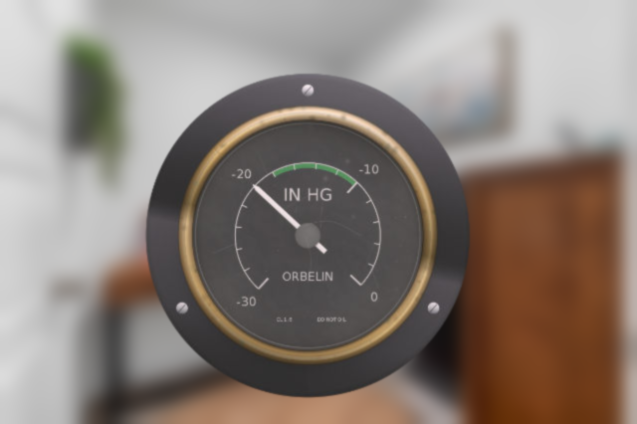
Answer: -20 inHg
